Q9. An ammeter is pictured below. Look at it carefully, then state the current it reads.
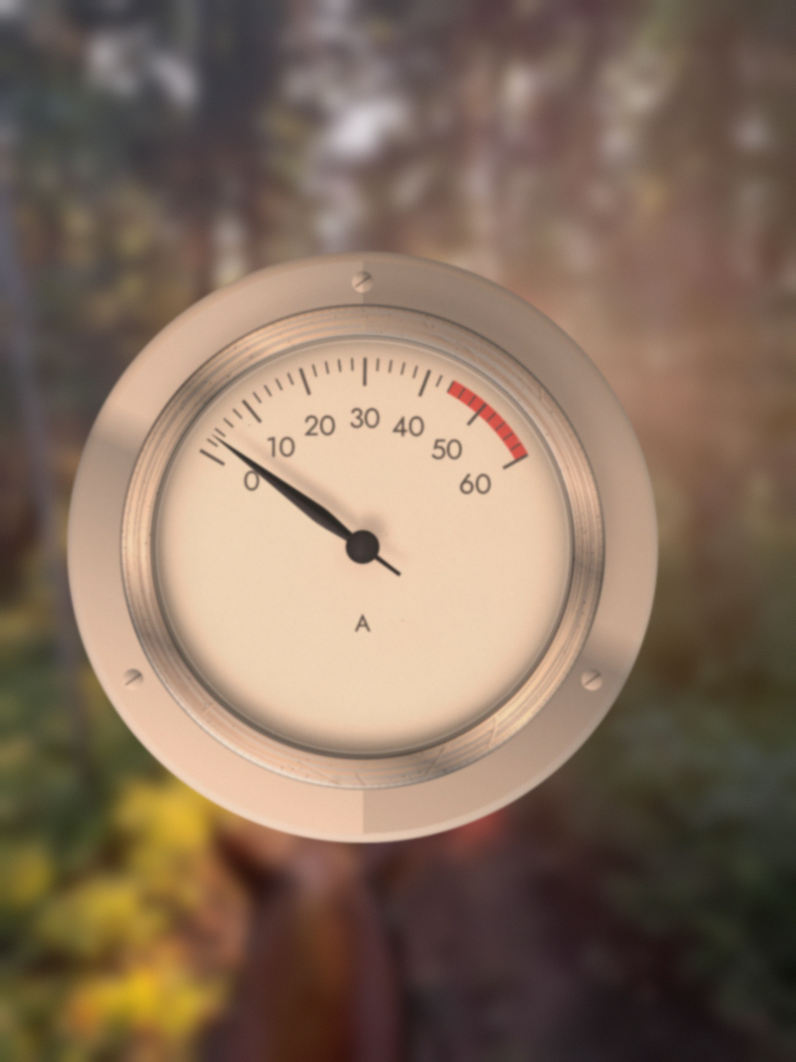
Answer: 3 A
